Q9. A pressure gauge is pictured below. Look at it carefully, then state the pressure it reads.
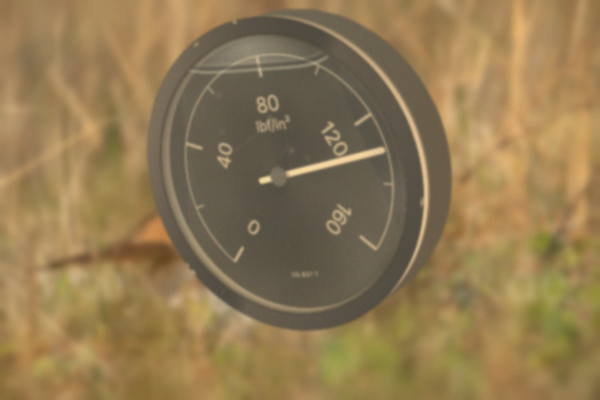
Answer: 130 psi
